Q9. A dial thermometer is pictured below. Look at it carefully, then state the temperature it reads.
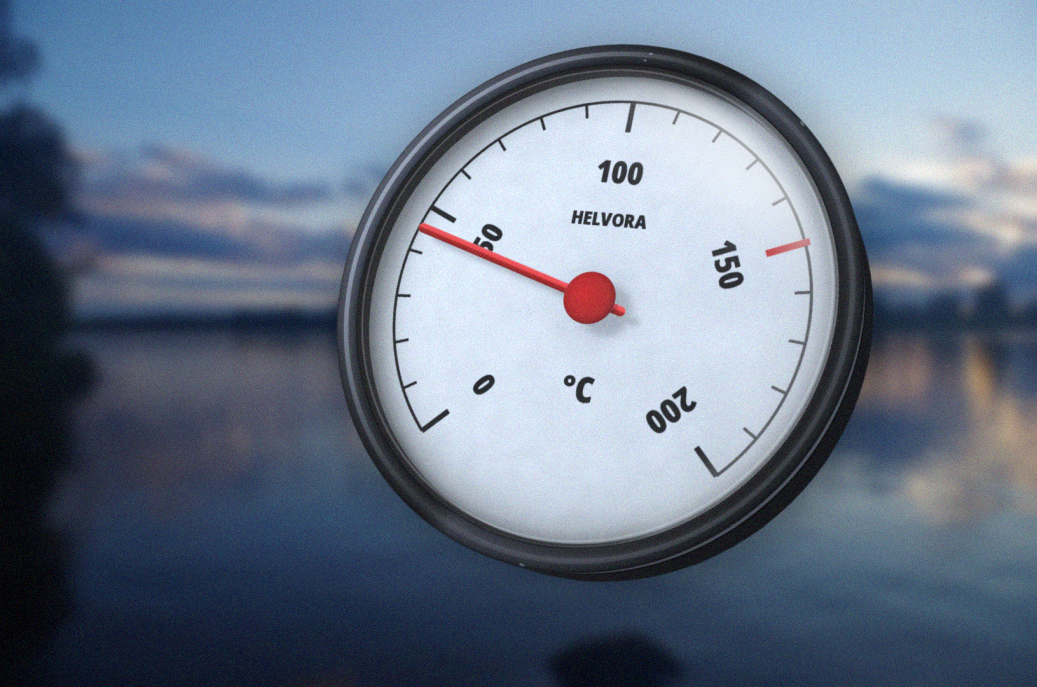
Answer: 45 °C
